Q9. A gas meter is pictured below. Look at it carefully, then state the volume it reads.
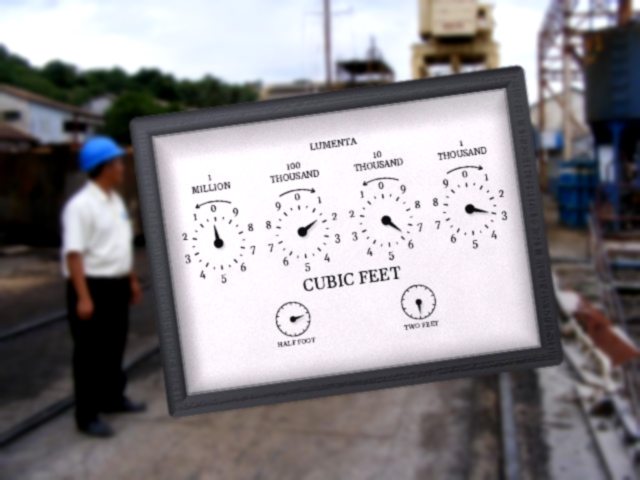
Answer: 16300 ft³
